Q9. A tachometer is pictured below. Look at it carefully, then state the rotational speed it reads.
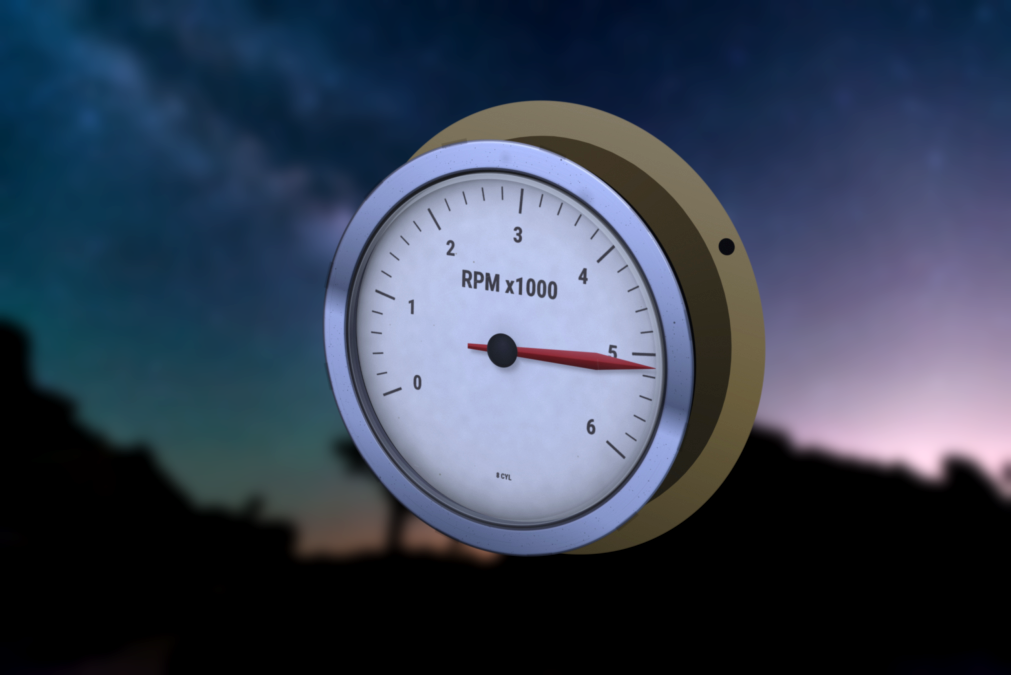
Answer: 5100 rpm
